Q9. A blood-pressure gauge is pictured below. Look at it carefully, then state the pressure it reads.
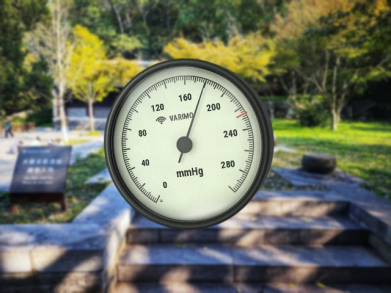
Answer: 180 mmHg
